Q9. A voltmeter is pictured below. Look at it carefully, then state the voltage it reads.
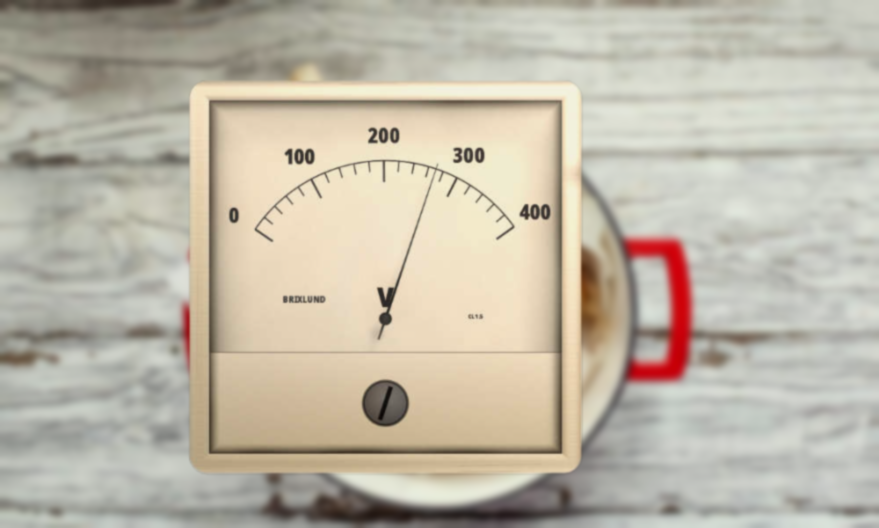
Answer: 270 V
